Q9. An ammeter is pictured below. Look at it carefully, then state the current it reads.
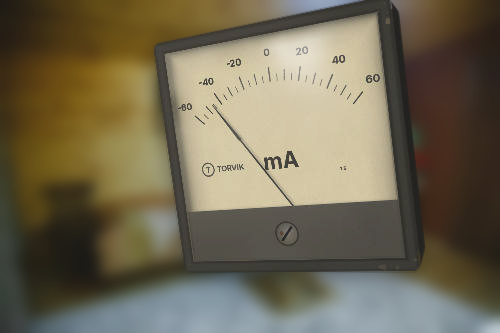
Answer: -45 mA
